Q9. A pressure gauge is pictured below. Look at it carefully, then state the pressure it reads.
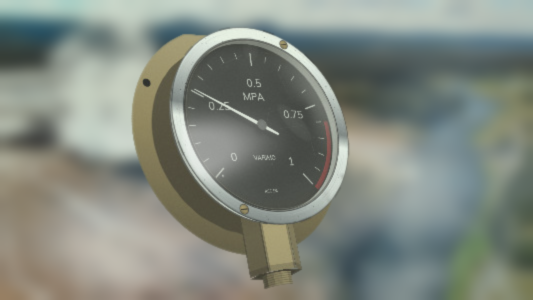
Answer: 0.25 MPa
